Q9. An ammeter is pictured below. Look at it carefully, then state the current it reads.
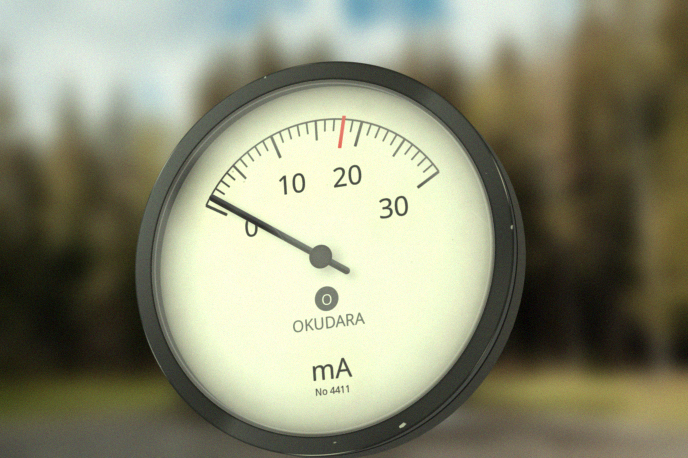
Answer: 1 mA
